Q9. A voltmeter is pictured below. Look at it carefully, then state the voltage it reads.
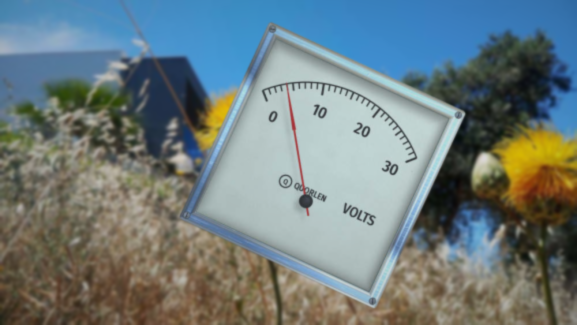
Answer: 4 V
